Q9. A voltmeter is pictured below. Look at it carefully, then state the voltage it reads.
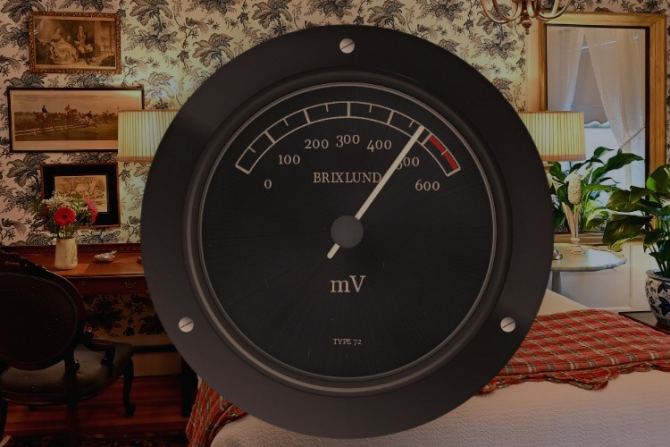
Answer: 475 mV
